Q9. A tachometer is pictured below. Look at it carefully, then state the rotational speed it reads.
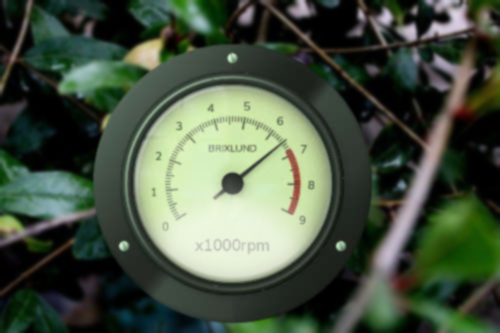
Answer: 6500 rpm
